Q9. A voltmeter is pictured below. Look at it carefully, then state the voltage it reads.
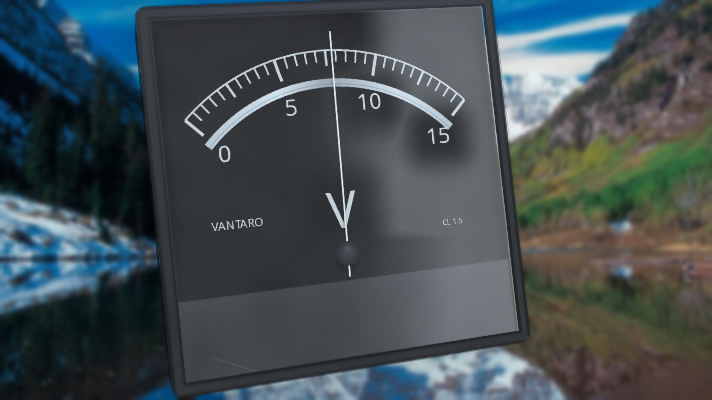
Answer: 7.75 V
